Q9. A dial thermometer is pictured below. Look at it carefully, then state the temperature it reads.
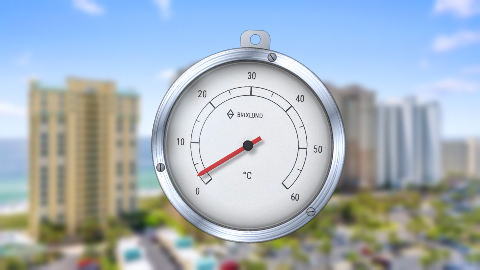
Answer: 2.5 °C
